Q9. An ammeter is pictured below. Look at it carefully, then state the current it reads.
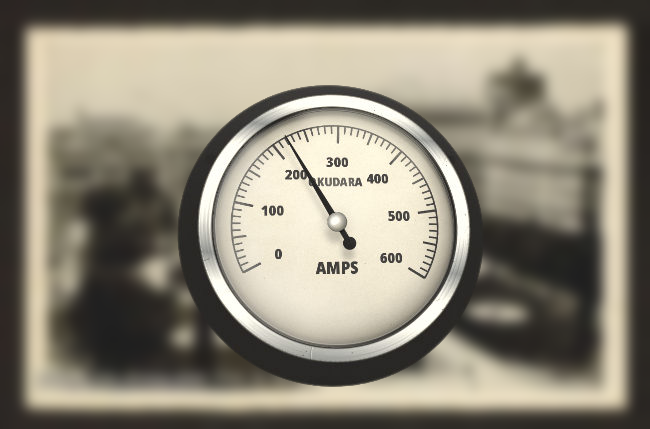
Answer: 220 A
